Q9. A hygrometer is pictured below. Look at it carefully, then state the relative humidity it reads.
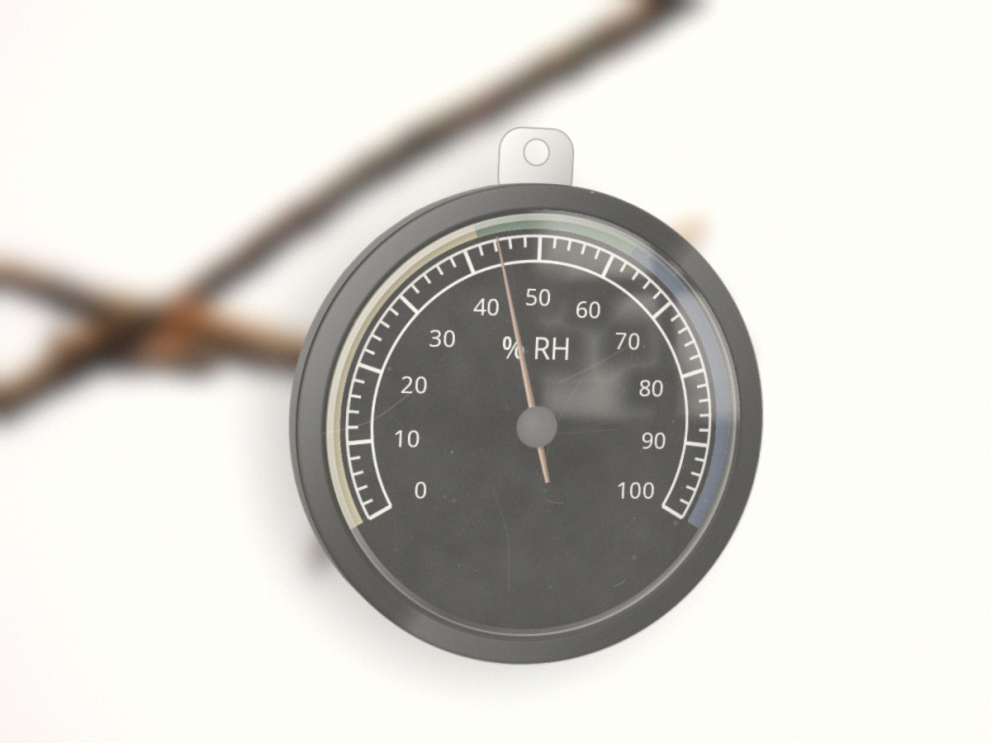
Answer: 44 %
